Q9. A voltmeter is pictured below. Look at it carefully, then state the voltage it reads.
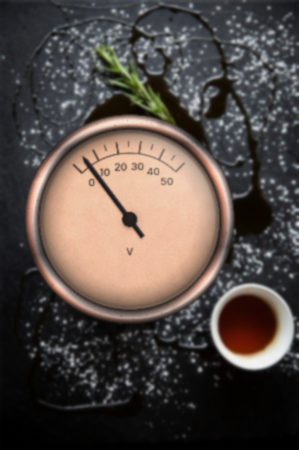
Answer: 5 V
